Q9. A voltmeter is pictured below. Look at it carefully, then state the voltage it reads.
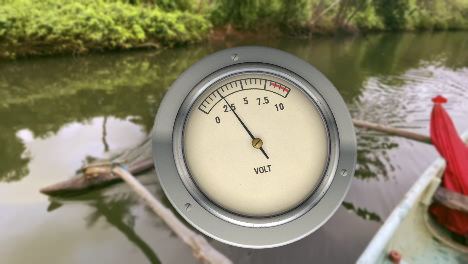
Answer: 2.5 V
